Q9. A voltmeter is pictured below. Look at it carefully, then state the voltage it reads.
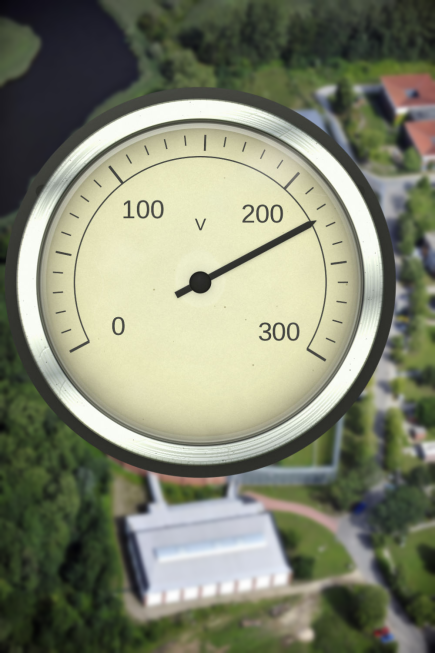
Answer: 225 V
